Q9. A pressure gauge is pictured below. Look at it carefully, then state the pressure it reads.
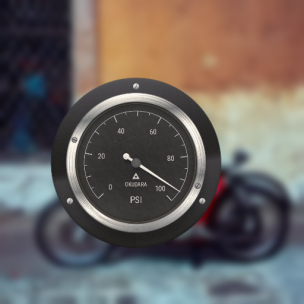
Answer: 95 psi
